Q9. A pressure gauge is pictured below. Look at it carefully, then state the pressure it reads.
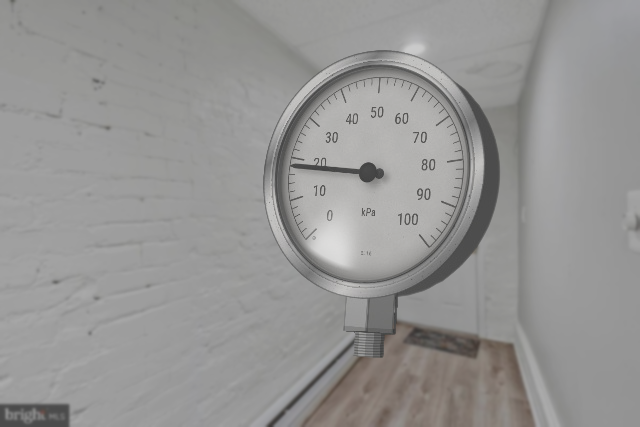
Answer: 18 kPa
